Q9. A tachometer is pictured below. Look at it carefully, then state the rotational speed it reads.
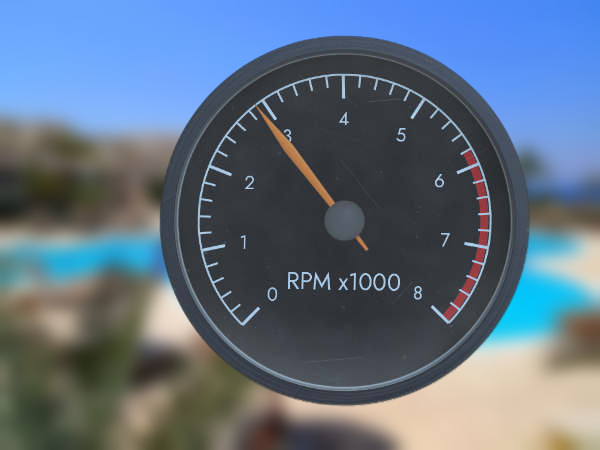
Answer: 2900 rpm
